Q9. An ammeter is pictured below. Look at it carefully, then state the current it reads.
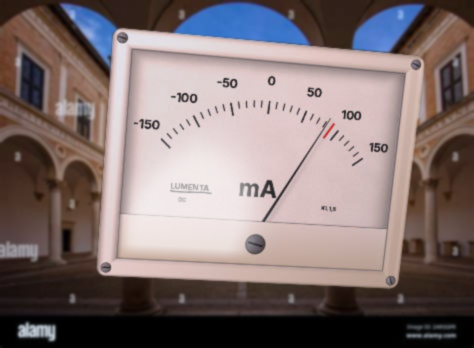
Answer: 80 mA
